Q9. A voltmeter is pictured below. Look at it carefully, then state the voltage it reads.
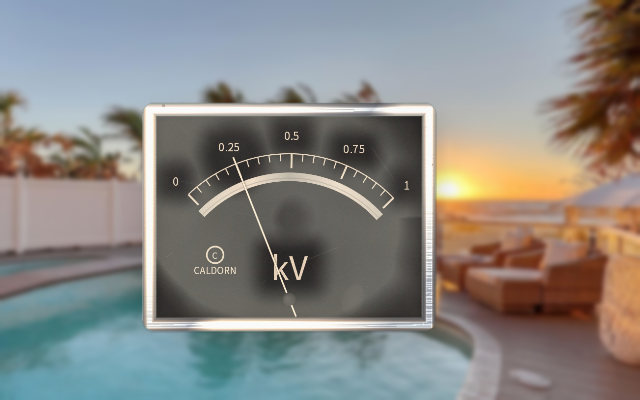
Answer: 0.25 kV
